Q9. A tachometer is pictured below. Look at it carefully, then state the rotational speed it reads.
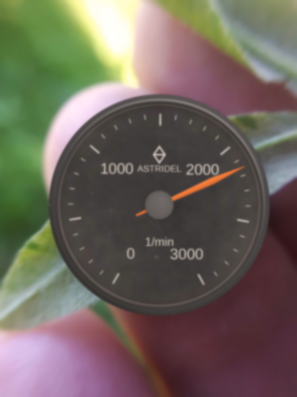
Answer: 2150 rpm
